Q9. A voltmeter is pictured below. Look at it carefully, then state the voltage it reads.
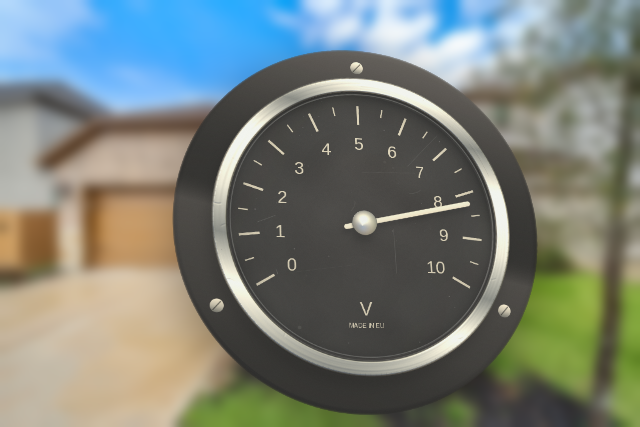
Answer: 8.25 V
